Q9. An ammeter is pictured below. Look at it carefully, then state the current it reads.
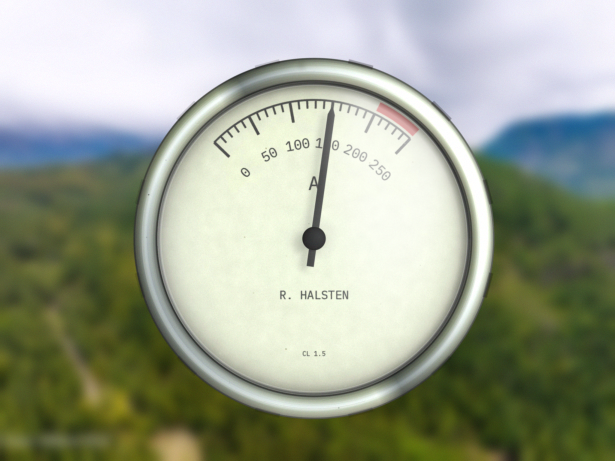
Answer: 150 A
